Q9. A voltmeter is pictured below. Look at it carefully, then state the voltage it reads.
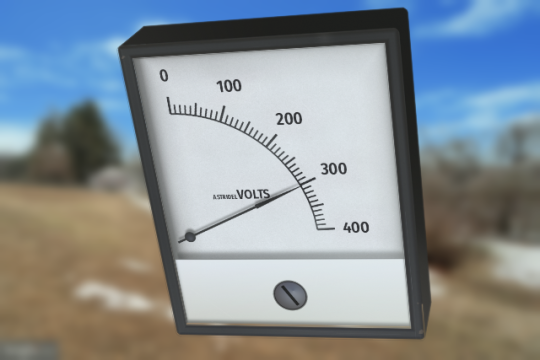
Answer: 300 V
